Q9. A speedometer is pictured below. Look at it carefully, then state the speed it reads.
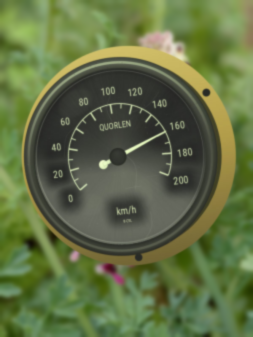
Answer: 160 km/h
